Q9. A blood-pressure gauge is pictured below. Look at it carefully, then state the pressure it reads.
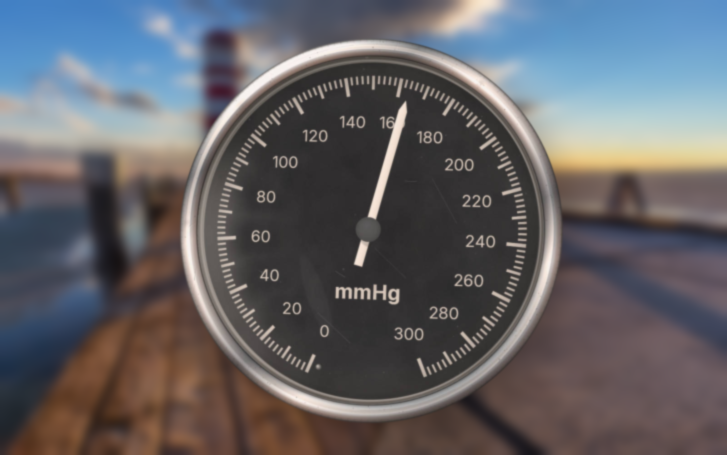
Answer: 164 mmHg
